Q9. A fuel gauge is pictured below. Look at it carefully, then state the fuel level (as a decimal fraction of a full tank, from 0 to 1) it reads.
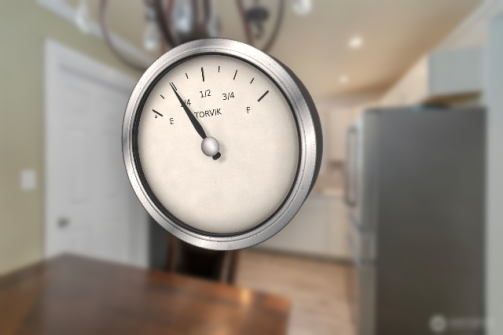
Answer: 0.25
